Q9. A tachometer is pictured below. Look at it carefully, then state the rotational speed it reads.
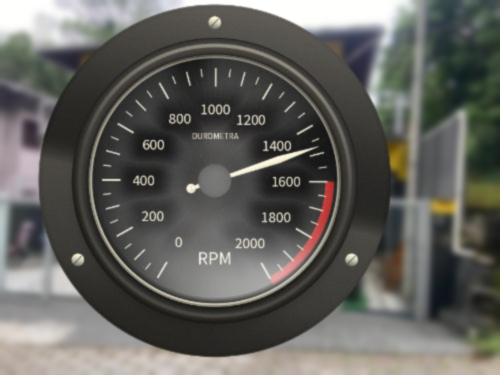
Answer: 1475 rpm
